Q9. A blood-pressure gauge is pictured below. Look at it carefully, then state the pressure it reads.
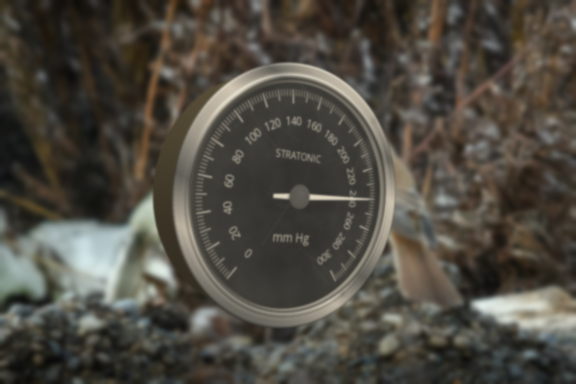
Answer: 240 mmHg
